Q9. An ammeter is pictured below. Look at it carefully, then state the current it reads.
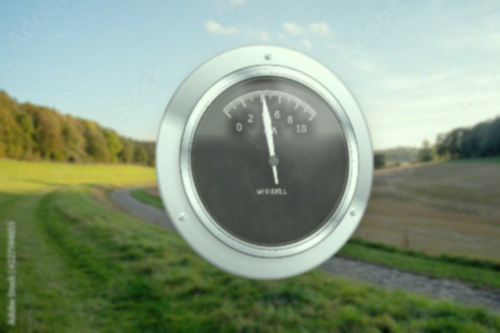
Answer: 4 mA
